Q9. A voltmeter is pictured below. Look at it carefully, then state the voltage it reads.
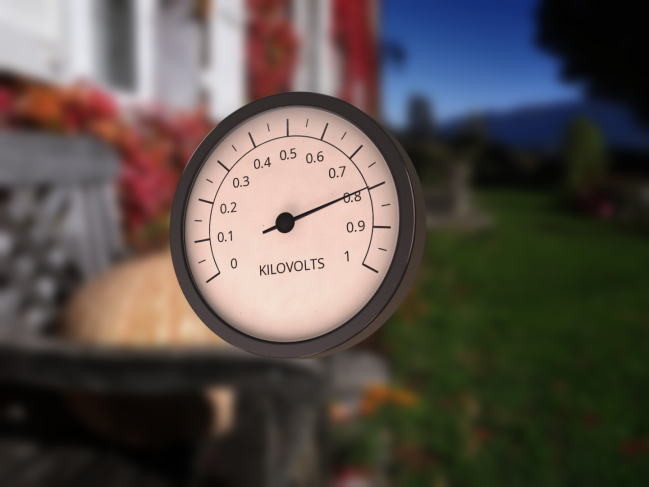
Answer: 0.8 kV
